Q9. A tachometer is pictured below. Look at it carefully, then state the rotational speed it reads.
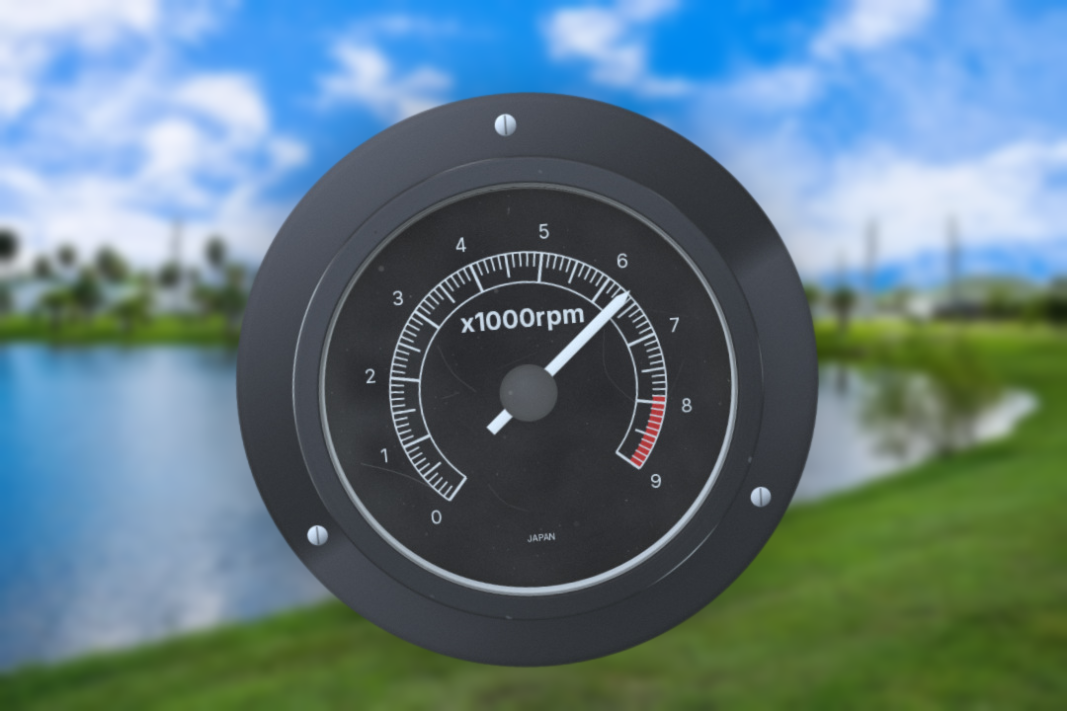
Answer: 6300 rpm
